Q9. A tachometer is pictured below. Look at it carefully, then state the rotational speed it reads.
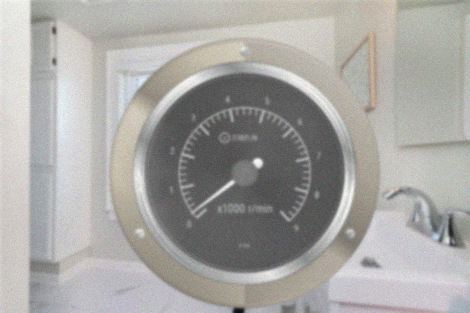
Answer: 200 rpm
